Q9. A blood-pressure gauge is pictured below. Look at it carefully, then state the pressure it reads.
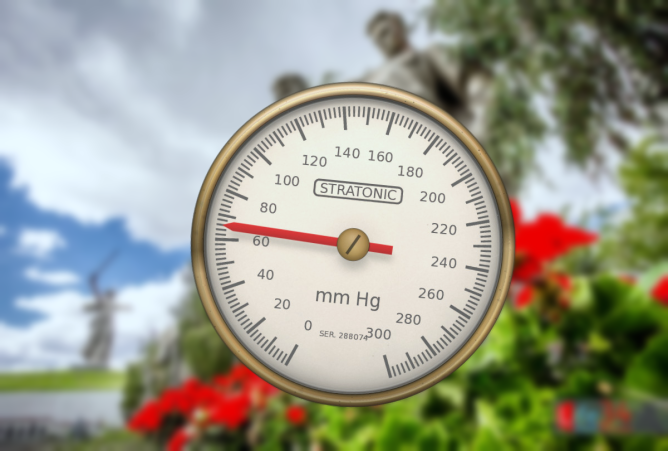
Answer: 66 mmHg
